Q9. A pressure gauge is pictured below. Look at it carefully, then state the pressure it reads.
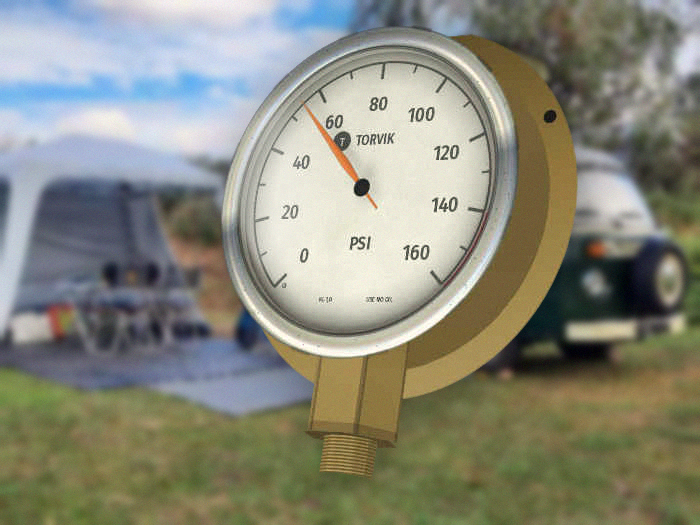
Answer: 55 psi
